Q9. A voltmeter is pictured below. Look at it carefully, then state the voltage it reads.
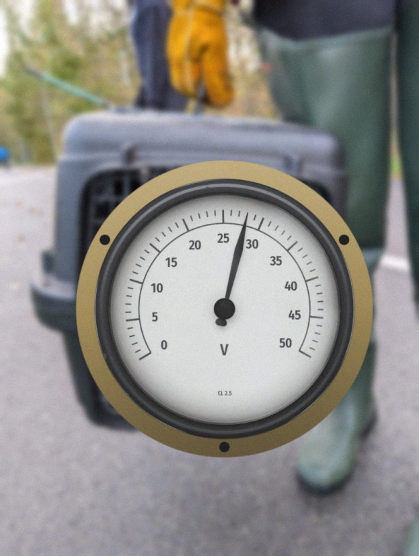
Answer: 28 V
